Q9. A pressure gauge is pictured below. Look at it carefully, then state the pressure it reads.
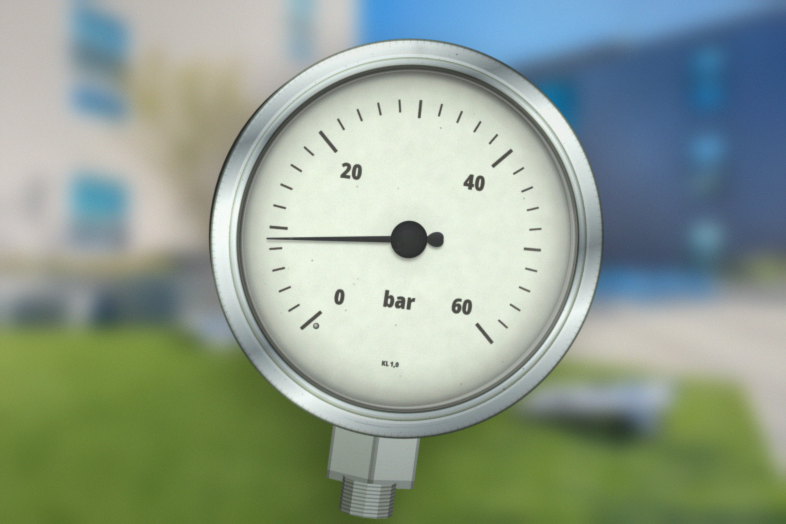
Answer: 9 bar
